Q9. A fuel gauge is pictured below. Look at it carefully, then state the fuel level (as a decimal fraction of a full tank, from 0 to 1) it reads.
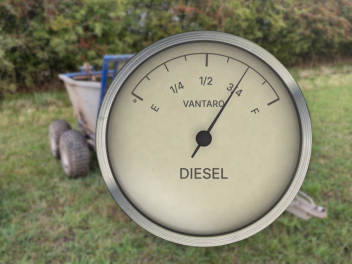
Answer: 0.75
